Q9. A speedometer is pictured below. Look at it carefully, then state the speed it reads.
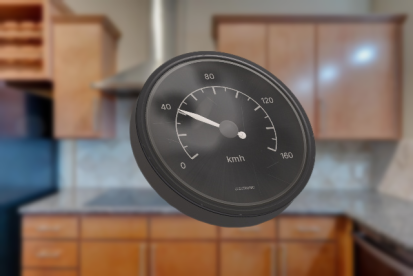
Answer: 40 km/h
